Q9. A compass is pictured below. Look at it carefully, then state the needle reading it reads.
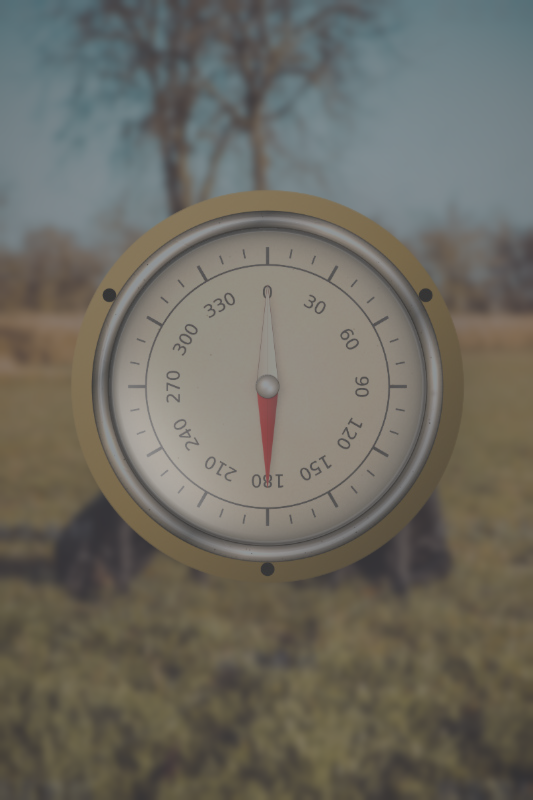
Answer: 180 °
